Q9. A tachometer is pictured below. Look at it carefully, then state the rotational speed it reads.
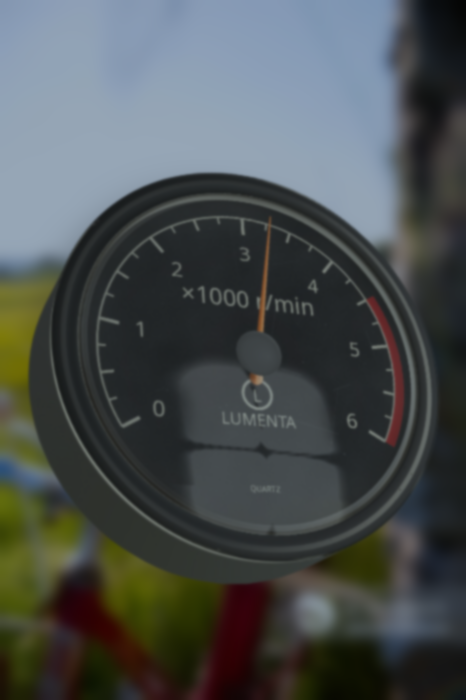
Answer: 3250 rpm
